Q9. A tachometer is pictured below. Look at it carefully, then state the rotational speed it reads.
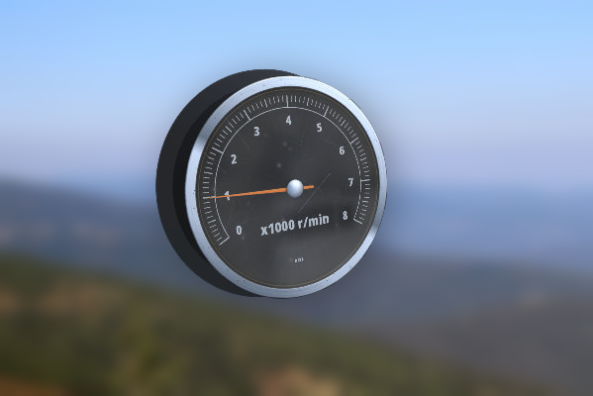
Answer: 1000 rpm
